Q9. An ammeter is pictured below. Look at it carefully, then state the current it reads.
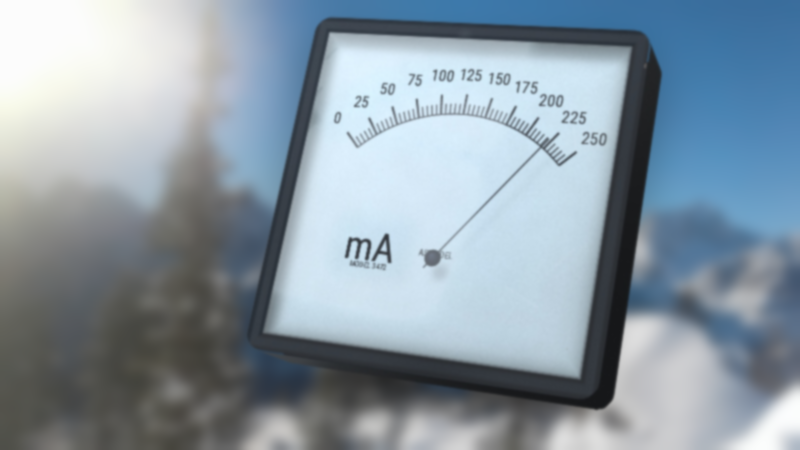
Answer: 225 mA
